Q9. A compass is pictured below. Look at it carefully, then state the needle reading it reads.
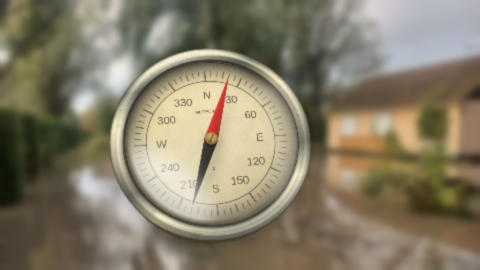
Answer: 20 °
